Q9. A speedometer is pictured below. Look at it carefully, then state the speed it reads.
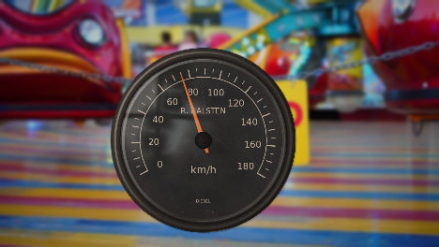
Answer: 75 km/h
